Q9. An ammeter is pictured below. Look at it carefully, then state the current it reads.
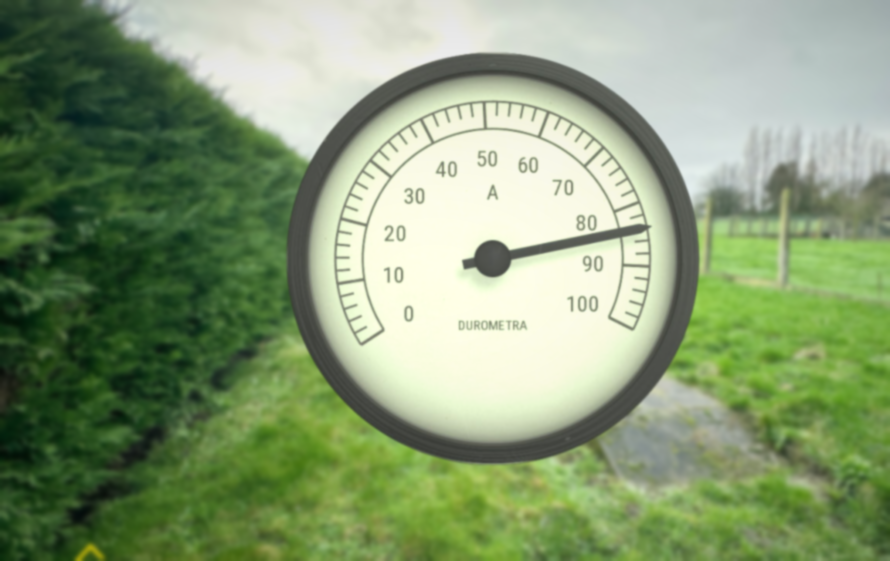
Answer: 84 A
